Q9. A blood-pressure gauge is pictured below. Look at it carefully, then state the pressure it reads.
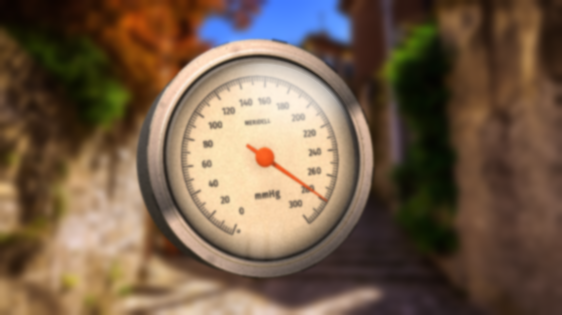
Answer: 280 mmHg
